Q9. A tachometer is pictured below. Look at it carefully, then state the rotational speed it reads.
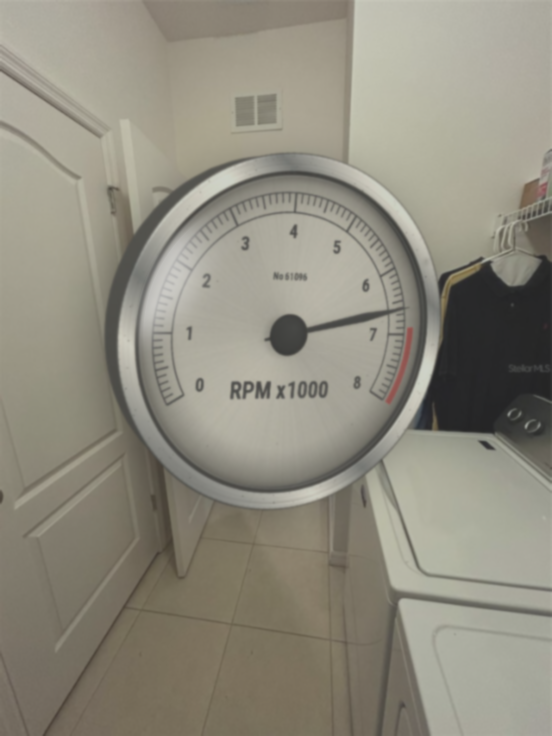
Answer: 6600 rpm
